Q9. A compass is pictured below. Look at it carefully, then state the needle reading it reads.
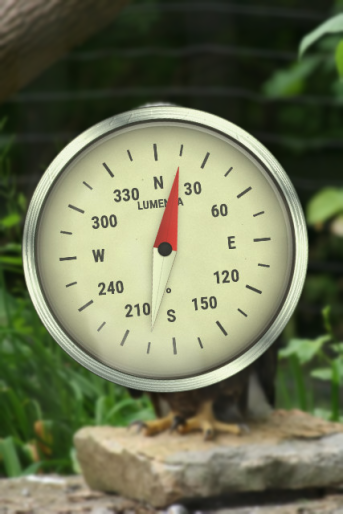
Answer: 15 °
